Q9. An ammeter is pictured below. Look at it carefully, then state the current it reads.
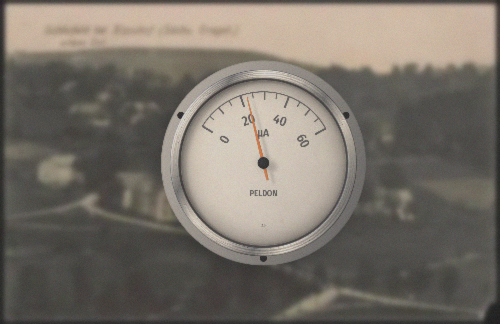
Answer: 22.5 µA
